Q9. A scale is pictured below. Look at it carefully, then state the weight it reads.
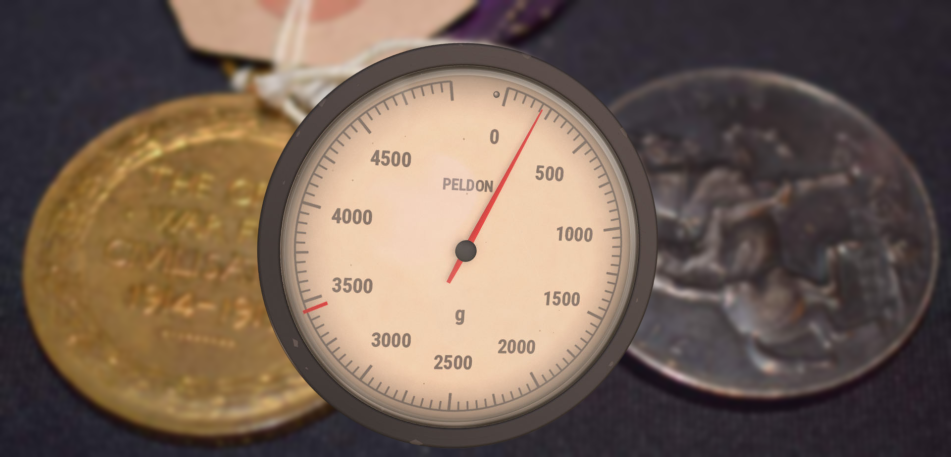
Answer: 200 g
